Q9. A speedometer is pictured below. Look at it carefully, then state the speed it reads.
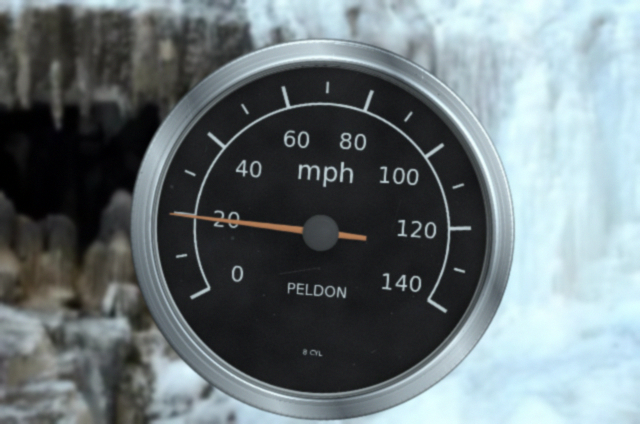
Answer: 20 mph
